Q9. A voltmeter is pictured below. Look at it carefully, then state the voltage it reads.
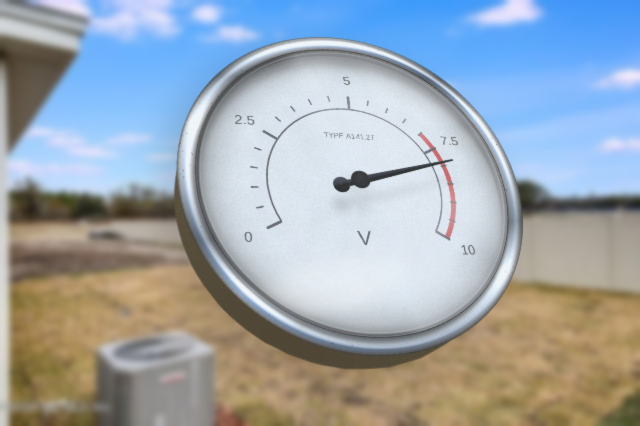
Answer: 8 V
